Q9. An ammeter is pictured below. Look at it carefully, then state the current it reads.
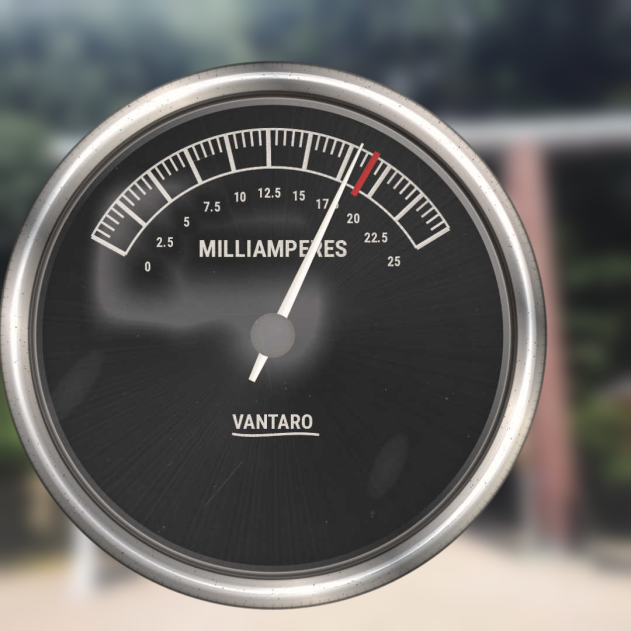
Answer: 18 mA
